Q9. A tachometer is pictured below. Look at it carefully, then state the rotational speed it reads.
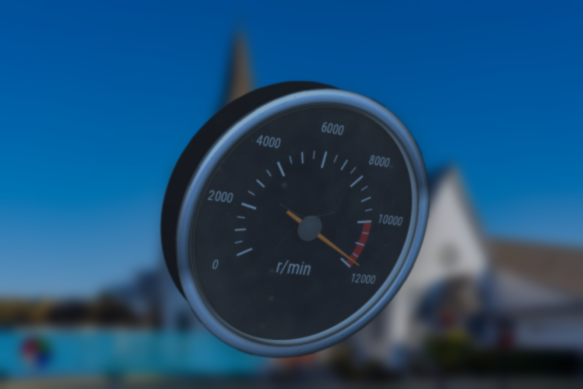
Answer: 11750 rpm
